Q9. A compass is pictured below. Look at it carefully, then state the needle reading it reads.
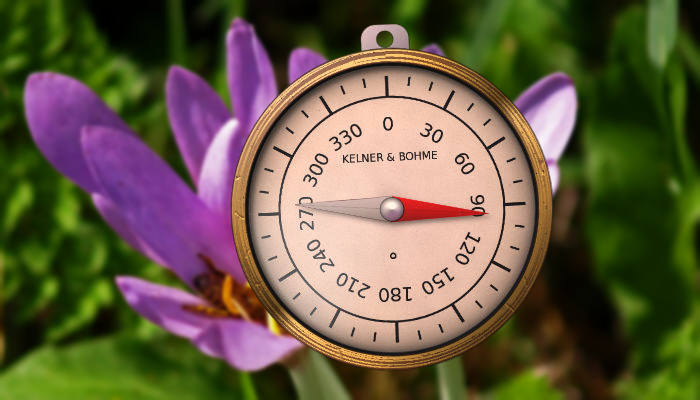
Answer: 95 °
